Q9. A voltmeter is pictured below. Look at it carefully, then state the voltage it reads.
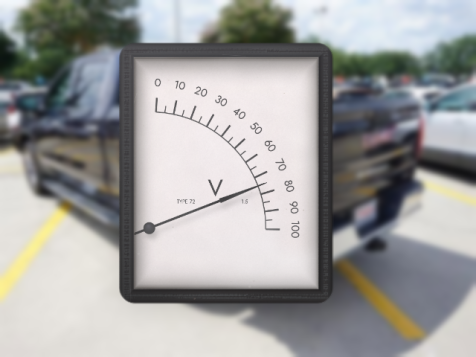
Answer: 75 V
